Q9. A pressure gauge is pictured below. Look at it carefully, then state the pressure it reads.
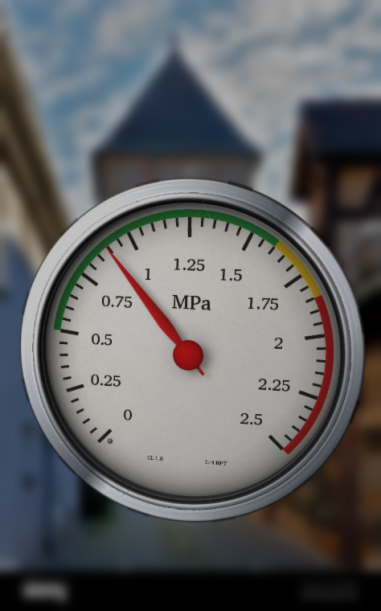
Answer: 0.9 MPa
